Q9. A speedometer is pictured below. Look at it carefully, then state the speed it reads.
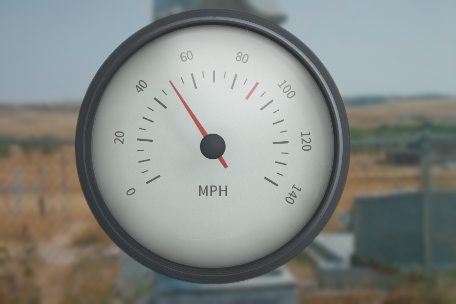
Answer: 50 mph
